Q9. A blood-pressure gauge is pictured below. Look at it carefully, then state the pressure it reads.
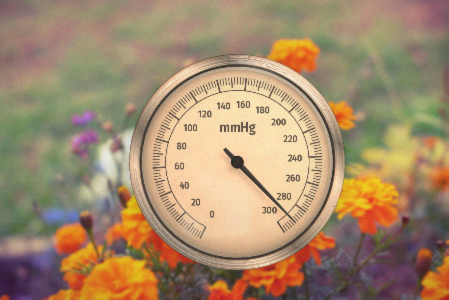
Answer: 290 mmHg
